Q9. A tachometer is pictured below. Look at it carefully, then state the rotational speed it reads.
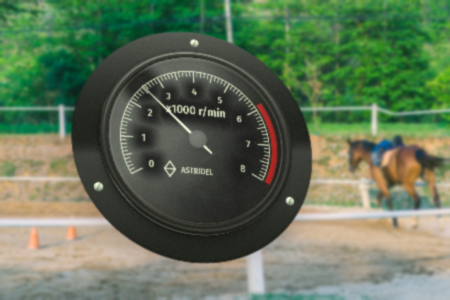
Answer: 2500 rpm
